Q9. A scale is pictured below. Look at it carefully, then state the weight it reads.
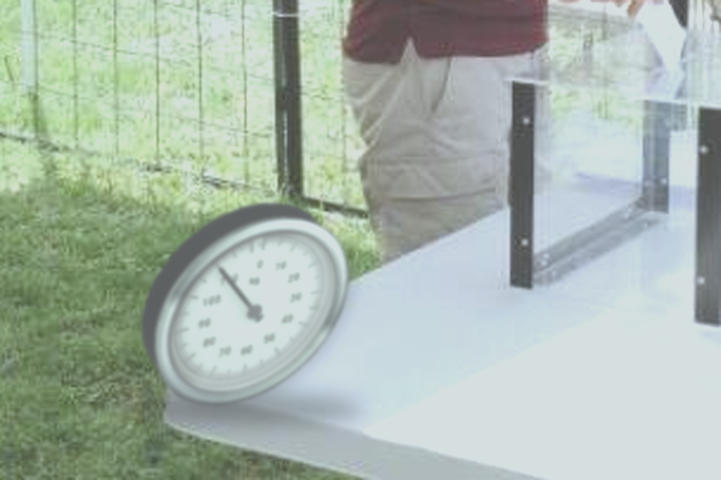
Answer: 110 kg
